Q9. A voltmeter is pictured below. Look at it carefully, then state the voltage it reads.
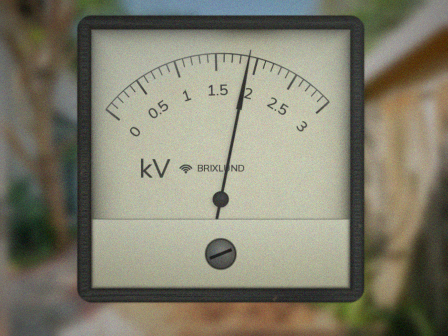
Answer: 1.9 kV
